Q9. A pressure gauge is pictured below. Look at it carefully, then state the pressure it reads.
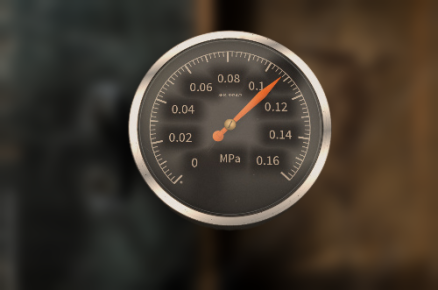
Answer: 0.108 MPa
